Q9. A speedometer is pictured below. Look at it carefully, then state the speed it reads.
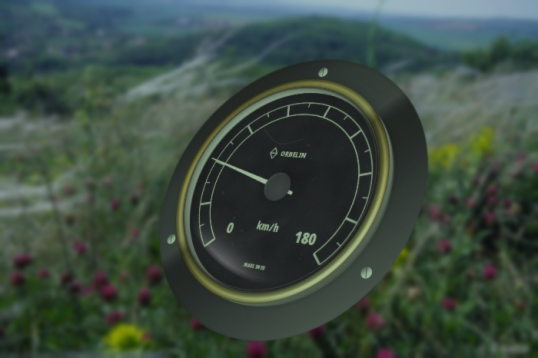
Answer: 40 km/h
